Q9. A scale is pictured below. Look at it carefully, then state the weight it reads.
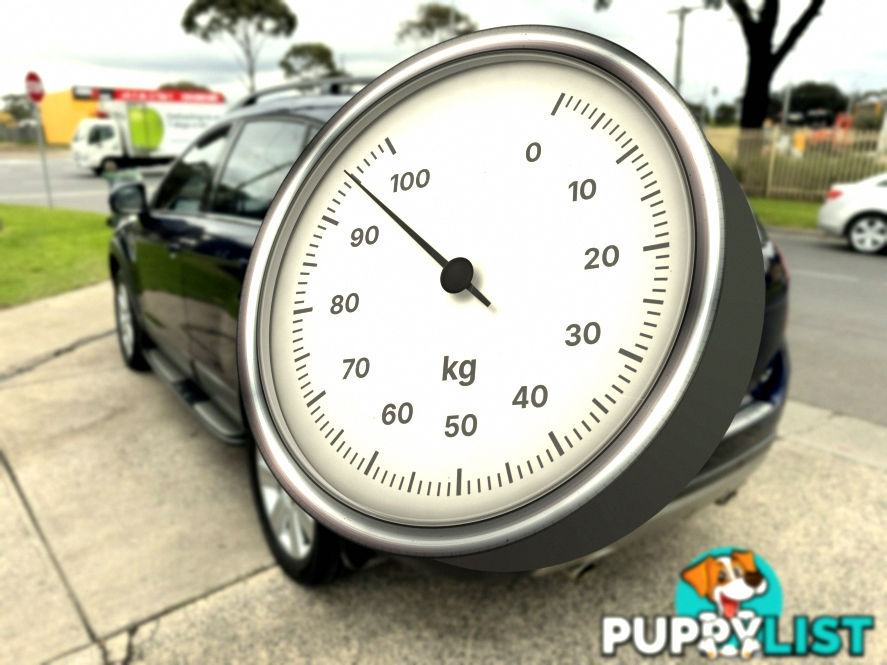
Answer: 95 kg
